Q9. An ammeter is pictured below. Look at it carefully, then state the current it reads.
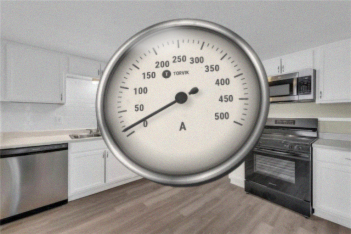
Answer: 10 A
